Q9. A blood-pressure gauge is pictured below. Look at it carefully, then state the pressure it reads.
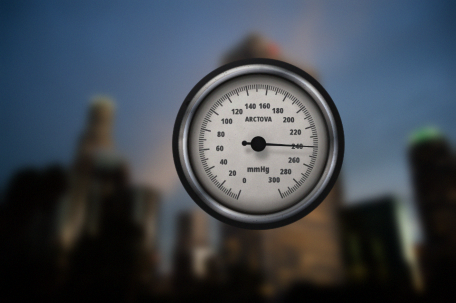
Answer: 240 mmHg
